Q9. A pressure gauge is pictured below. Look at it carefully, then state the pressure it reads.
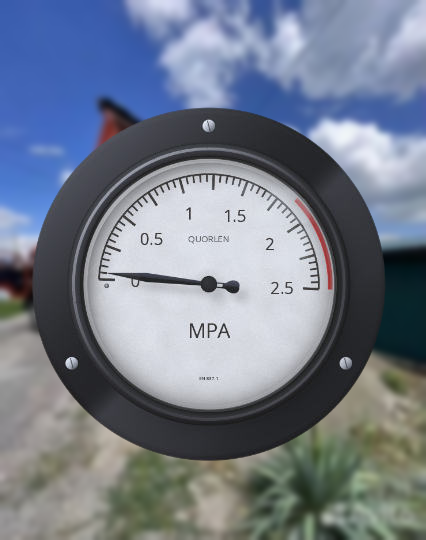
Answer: 0.05 MPa
